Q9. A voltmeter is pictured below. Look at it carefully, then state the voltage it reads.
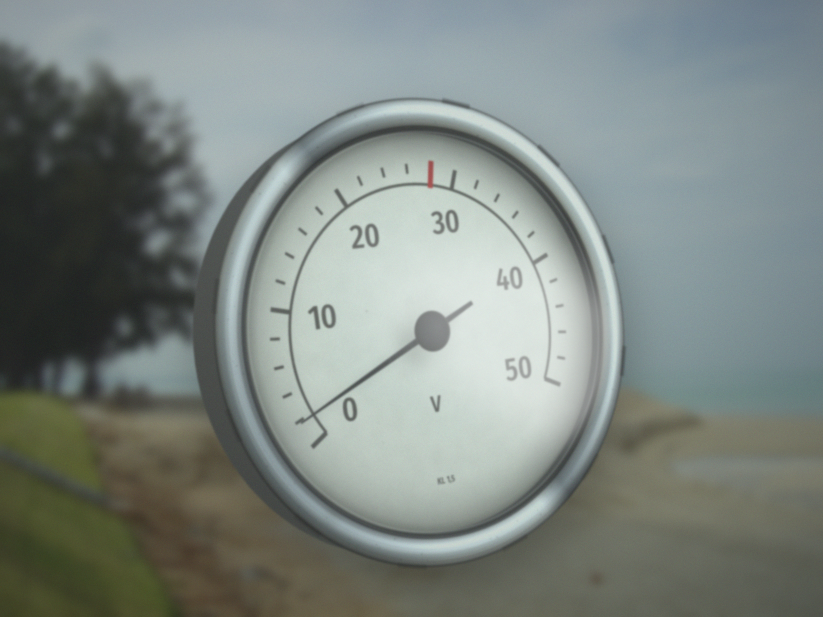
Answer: 2 V
